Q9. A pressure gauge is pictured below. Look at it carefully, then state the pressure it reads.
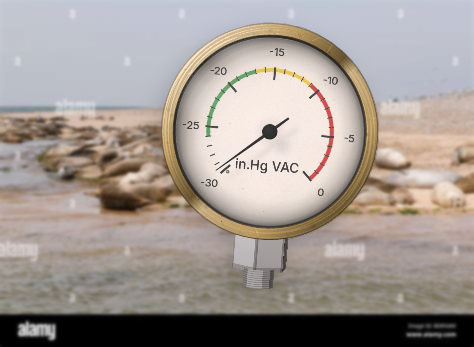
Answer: -29.5 inHg
